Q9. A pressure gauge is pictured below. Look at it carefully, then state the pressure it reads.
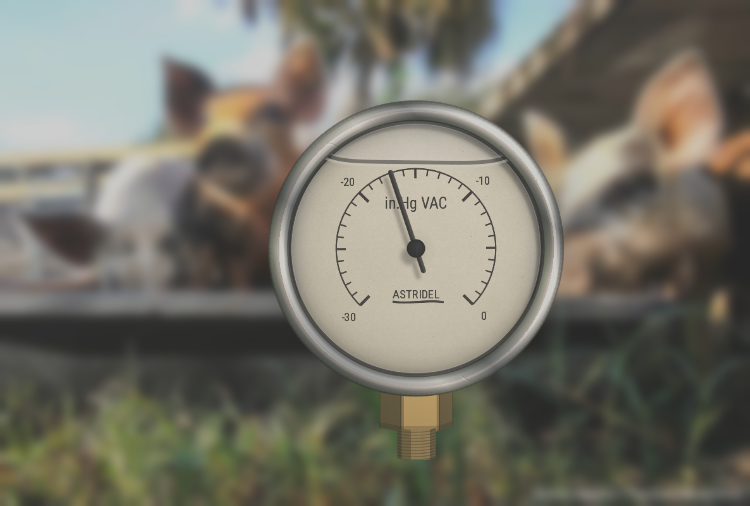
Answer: -17 inHg
